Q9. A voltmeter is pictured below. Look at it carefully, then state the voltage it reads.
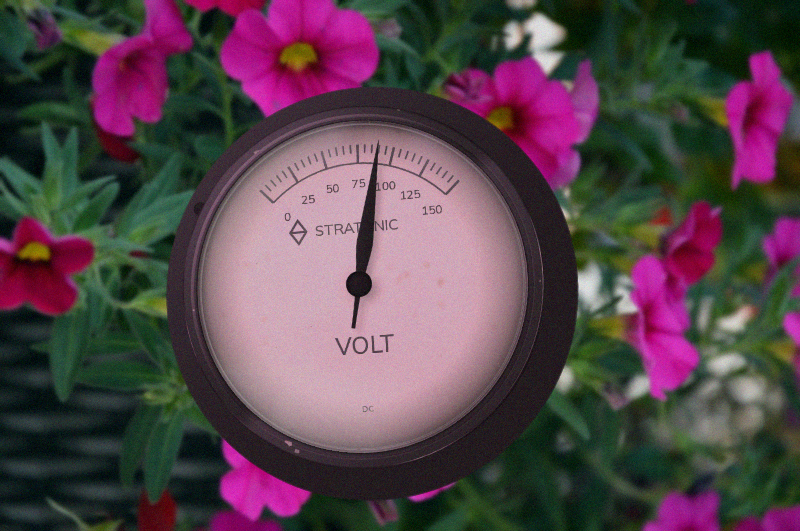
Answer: 90 V
